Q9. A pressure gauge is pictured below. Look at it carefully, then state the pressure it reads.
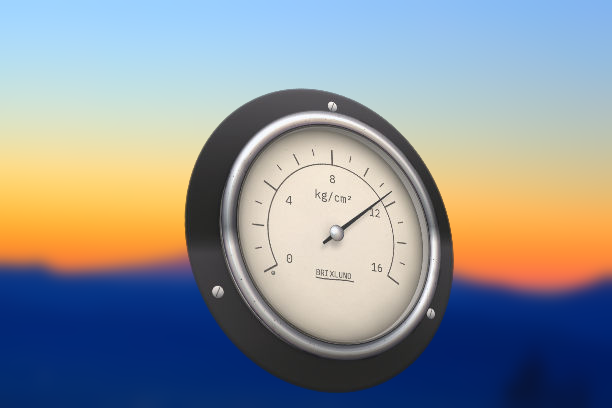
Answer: 11.5 kg/cm²
